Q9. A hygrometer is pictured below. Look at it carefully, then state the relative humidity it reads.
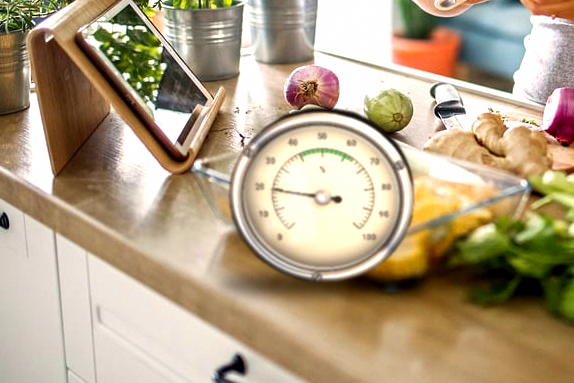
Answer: 20 %
